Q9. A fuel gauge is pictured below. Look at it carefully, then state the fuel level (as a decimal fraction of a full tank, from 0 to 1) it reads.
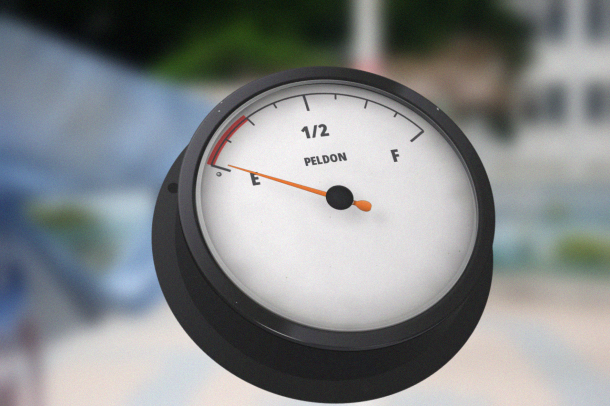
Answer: 0
